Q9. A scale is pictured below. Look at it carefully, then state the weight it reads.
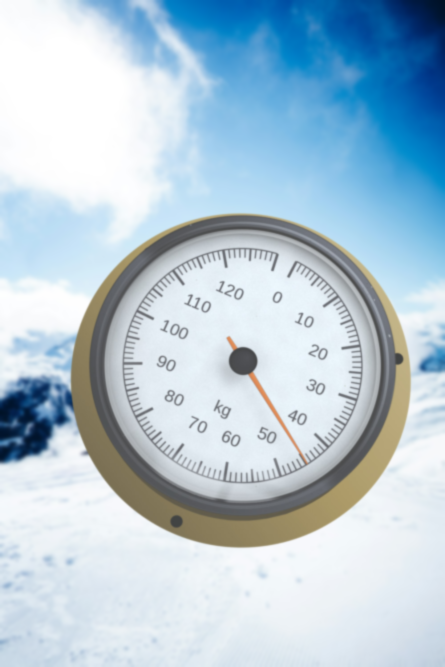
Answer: 45 kg
